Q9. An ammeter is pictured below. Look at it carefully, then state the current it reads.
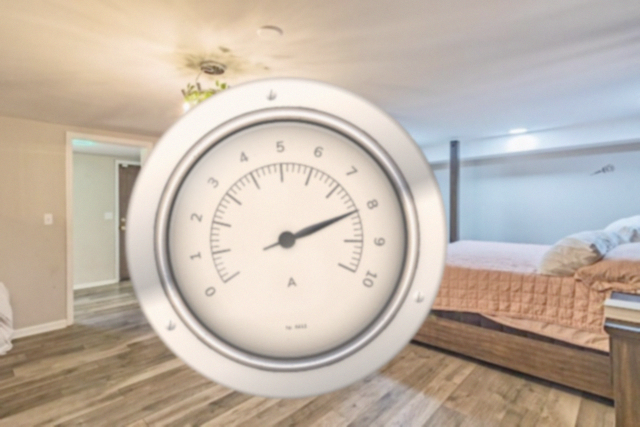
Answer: 8 A
